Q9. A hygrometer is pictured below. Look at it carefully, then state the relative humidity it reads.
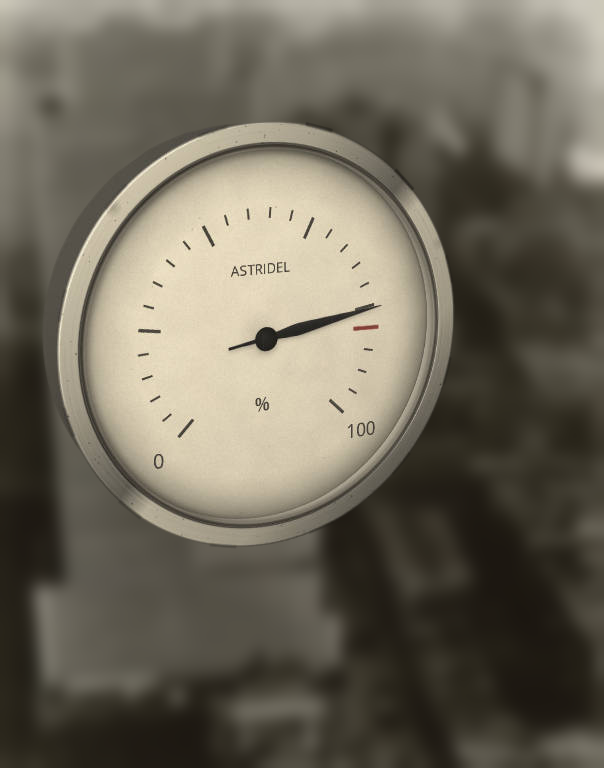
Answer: 80 %
